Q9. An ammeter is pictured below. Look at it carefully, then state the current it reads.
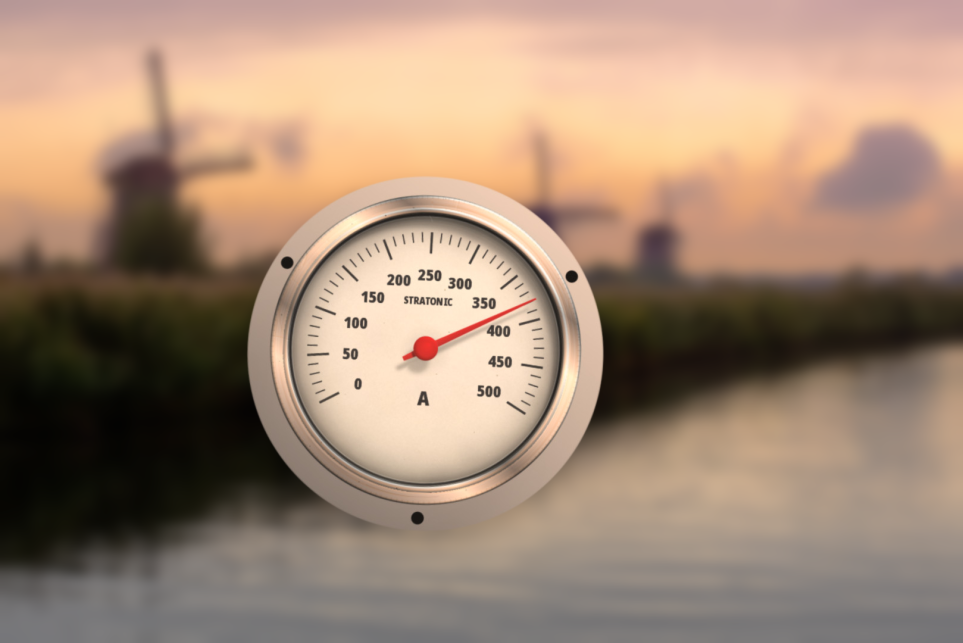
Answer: 380 A
